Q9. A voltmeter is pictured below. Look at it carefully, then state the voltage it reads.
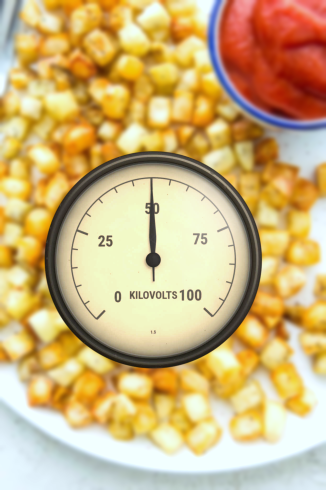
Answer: 50 kV
